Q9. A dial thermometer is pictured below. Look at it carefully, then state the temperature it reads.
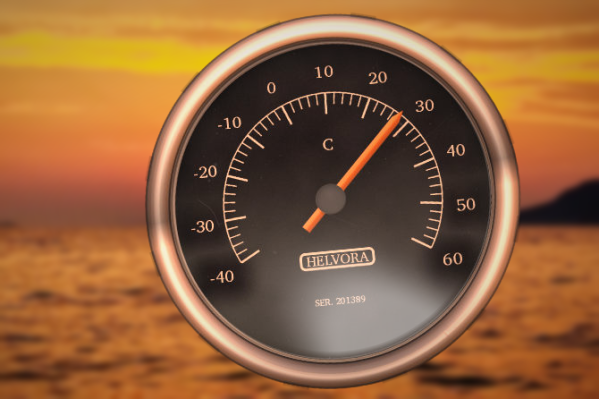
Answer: 28 °C
